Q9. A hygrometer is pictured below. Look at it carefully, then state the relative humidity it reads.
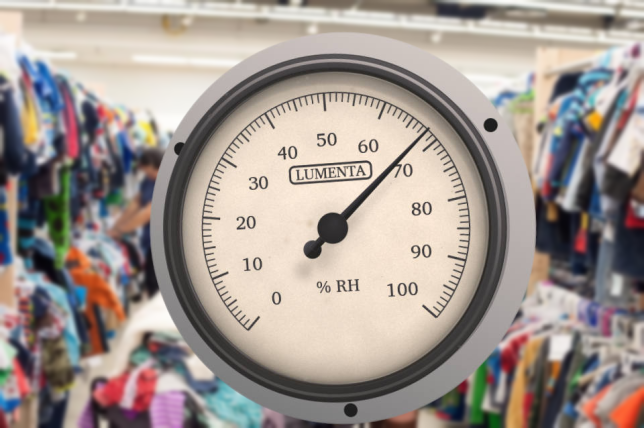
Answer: 68 %
